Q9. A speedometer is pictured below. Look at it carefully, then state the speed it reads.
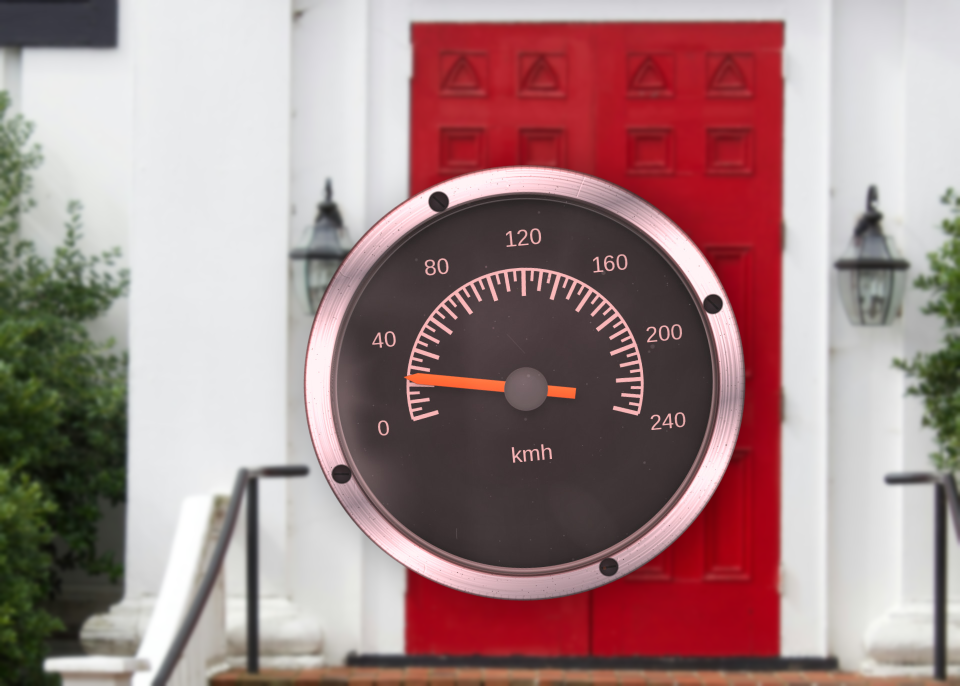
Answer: 25 km/h
